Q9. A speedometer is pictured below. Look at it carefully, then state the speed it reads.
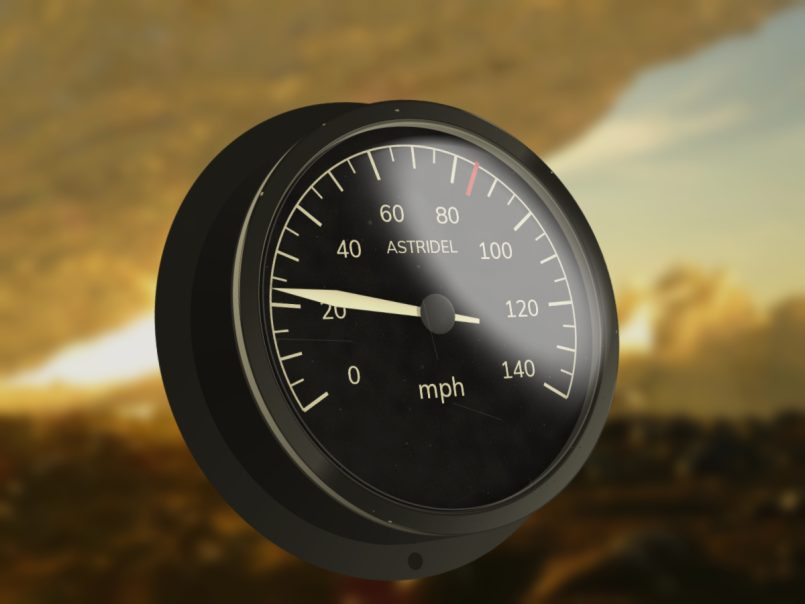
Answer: 22.5 mph
